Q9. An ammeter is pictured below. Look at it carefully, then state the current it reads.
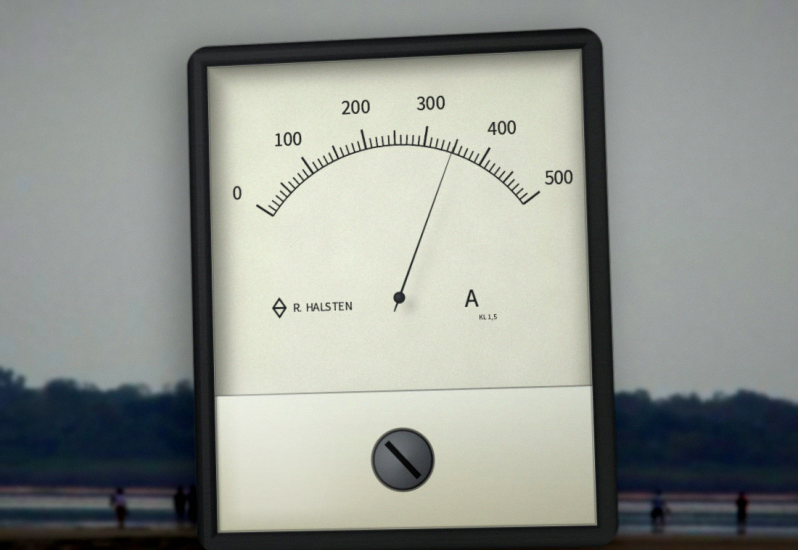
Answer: 350 A
